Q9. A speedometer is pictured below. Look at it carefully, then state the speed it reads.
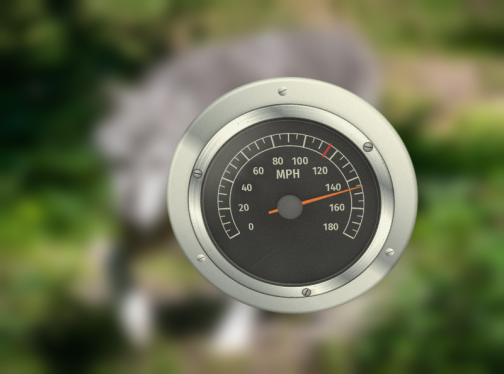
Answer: 145 mph
